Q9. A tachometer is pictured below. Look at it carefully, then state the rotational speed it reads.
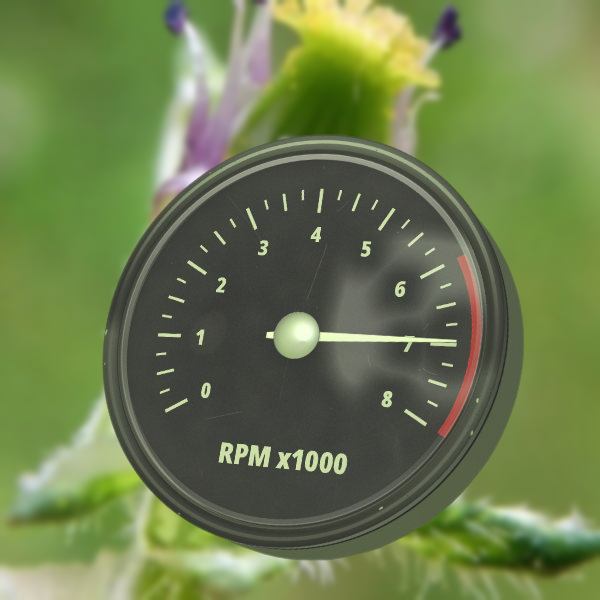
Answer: 7000 rpm
